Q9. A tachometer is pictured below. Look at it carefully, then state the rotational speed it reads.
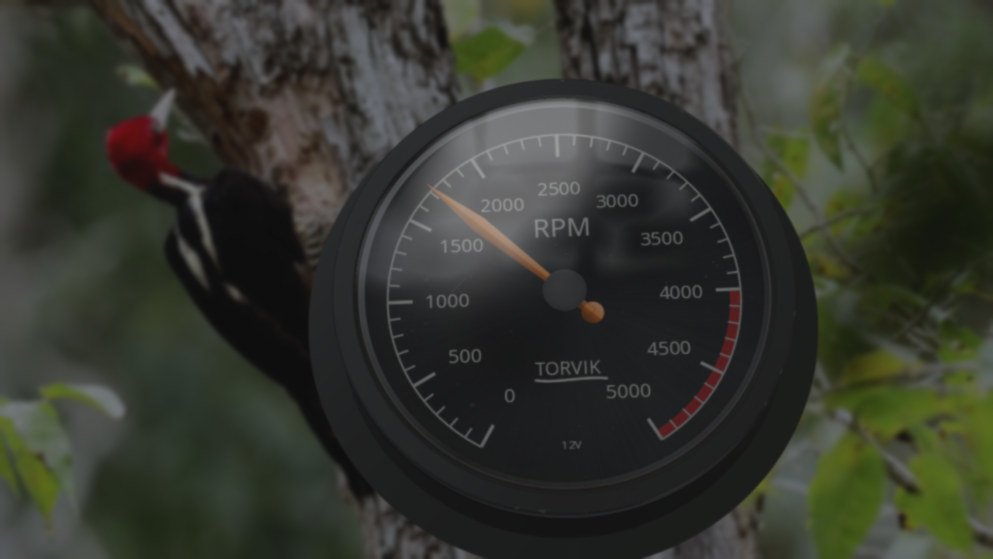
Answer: 1700 rpm
